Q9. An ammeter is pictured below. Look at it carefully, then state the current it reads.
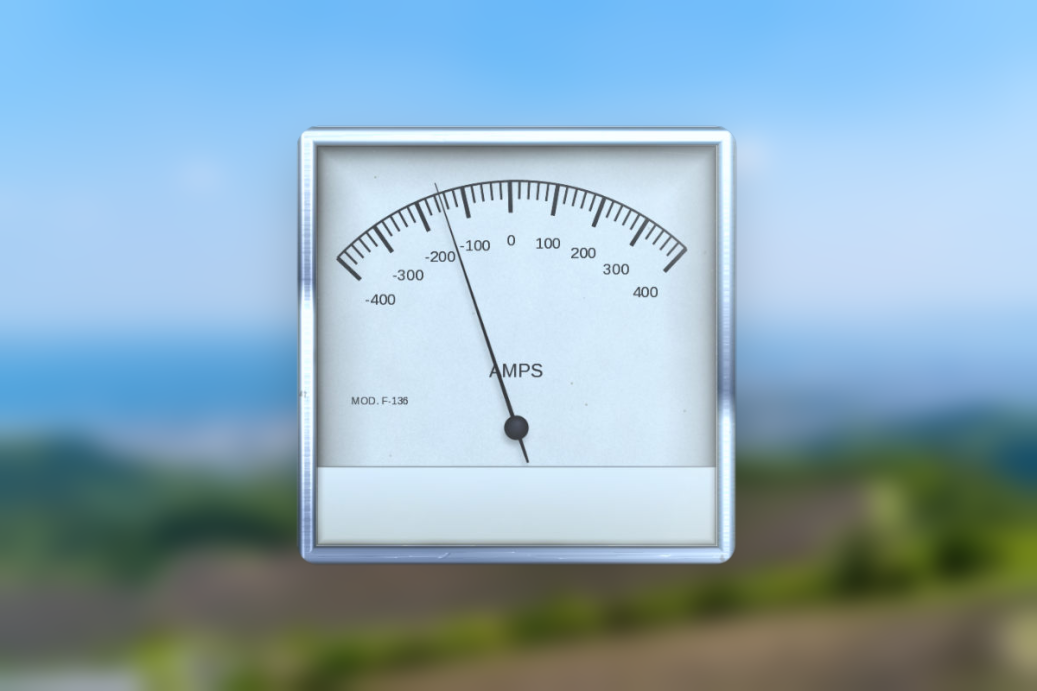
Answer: -150 A
